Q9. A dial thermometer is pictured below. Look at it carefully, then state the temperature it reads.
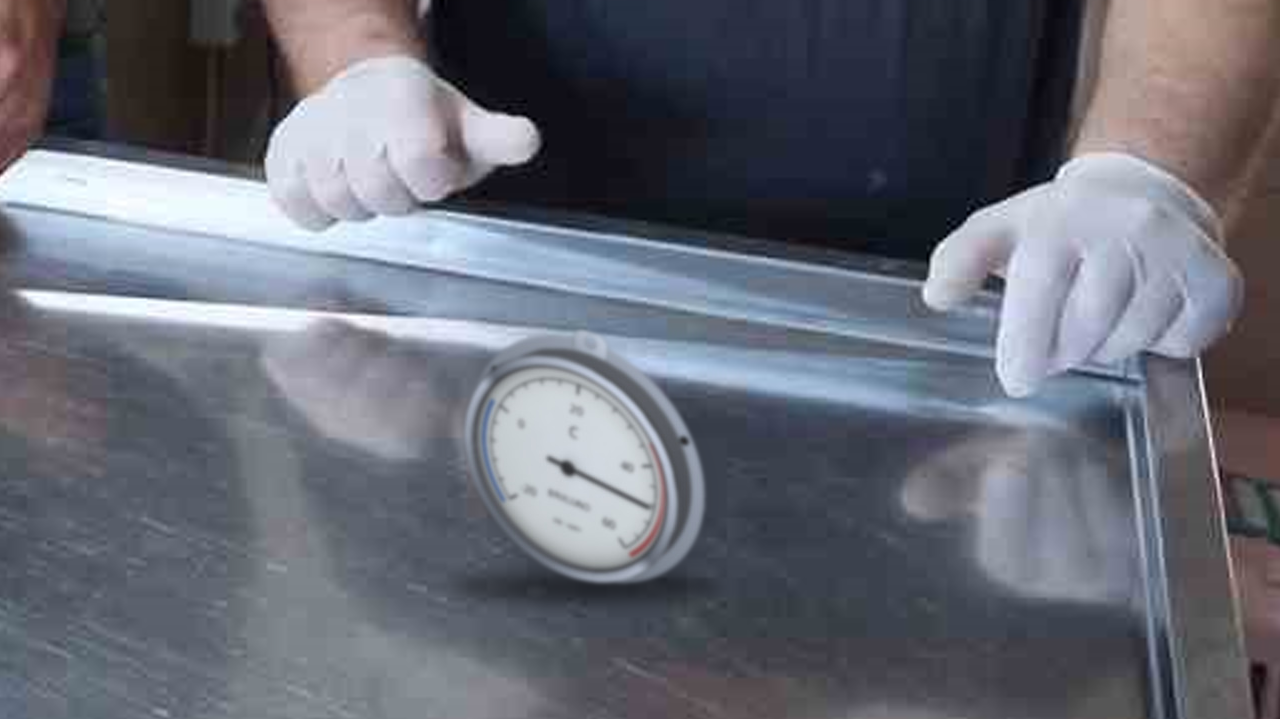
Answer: 48 °C
